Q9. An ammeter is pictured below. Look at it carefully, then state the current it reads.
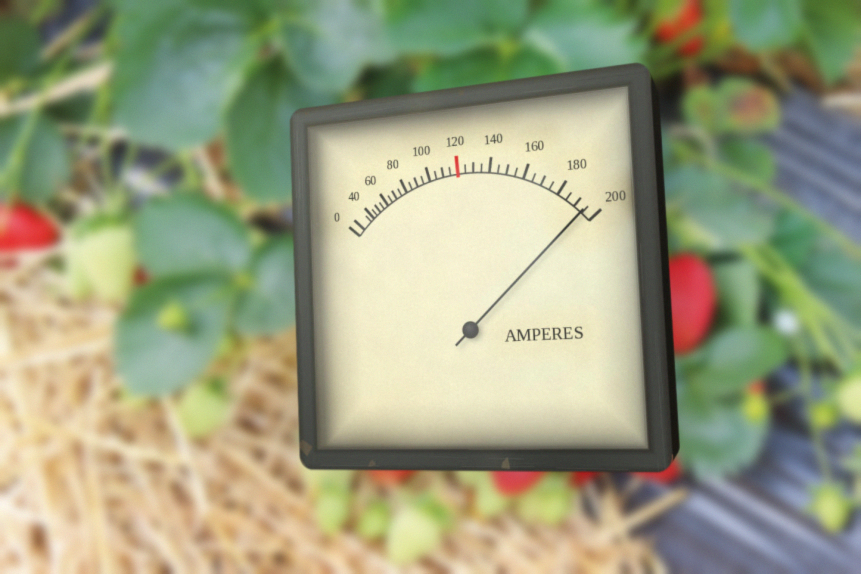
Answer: 195 A
